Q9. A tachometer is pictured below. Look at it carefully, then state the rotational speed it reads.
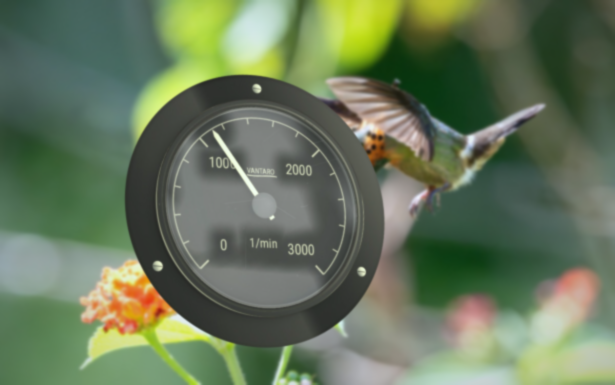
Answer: 1100 rpm
